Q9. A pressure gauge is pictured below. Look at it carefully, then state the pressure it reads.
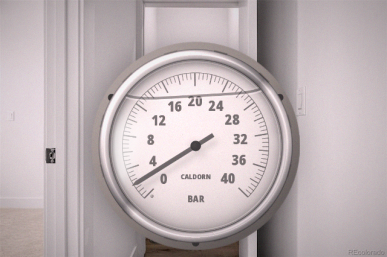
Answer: 2 bar
